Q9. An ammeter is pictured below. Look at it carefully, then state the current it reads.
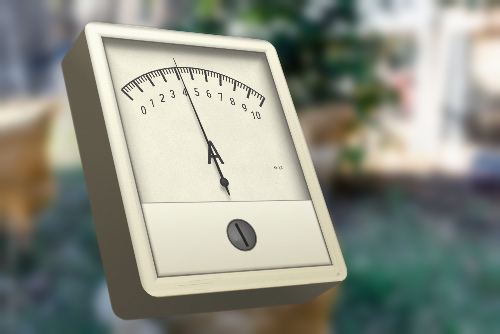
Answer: 4 A
